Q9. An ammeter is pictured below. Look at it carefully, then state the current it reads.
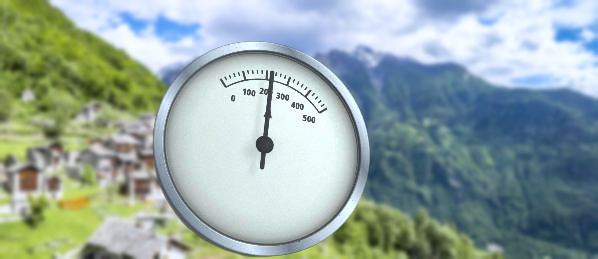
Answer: 220 A
